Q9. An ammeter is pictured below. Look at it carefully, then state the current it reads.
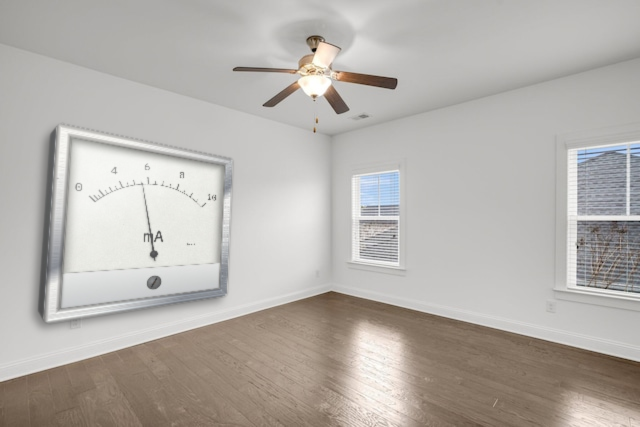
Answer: 5.5 mA
